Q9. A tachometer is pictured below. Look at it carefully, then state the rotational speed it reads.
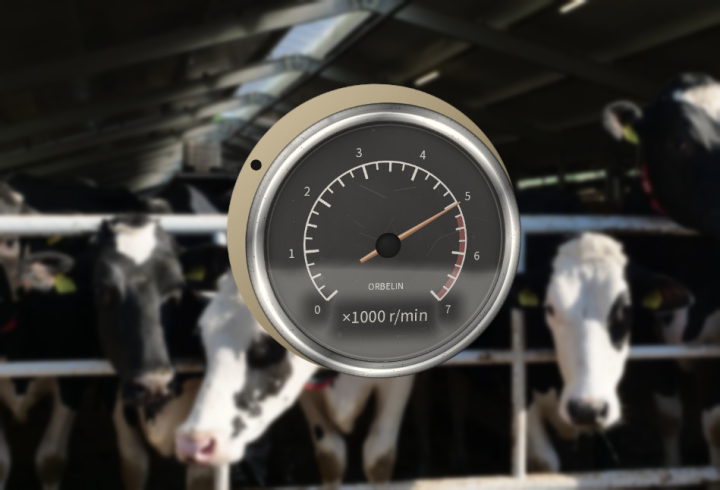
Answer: 5000 rpm
